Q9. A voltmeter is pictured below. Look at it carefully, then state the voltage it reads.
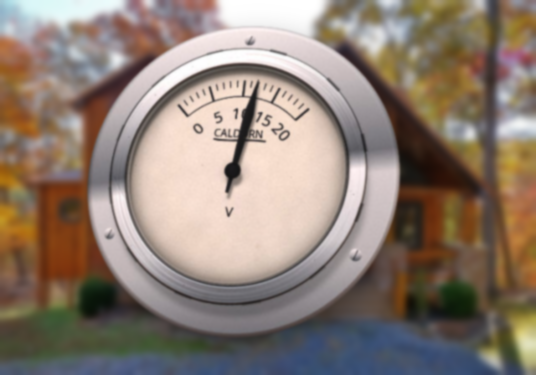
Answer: 12 V
